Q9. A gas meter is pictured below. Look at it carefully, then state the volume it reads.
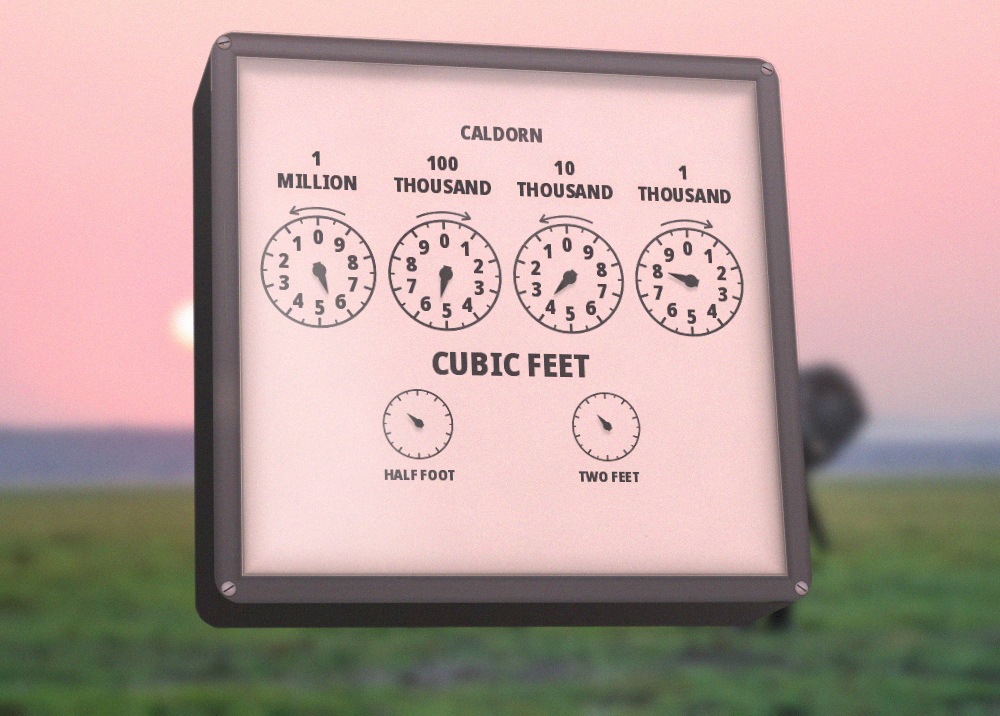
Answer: 553800 ft³
